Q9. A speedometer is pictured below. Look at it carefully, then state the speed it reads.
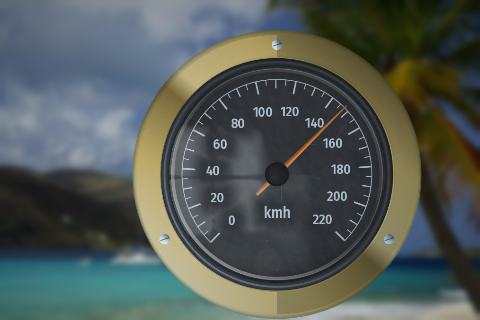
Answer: 147.5 km/h
